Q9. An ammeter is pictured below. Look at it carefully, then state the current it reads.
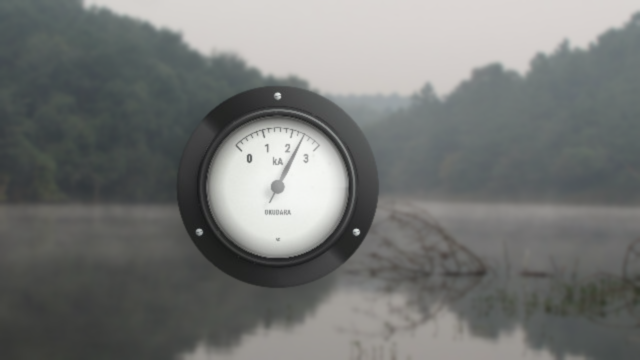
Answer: 2.4 kA
